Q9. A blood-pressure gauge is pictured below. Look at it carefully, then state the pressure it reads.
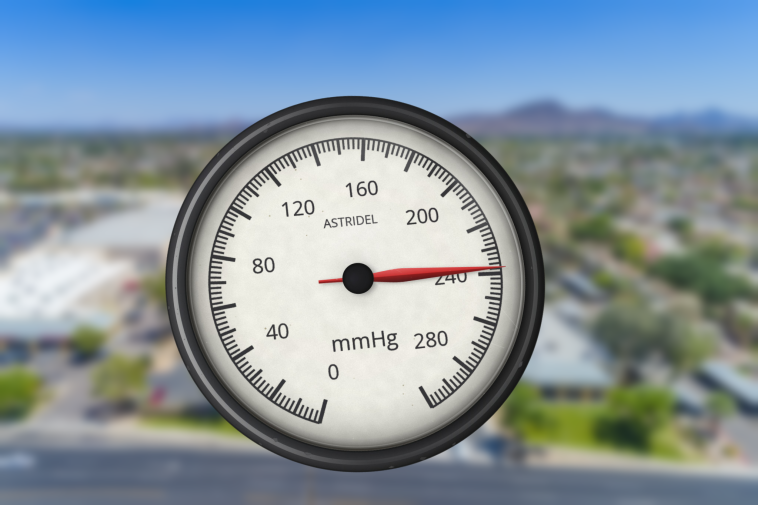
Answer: 238 mmHg
